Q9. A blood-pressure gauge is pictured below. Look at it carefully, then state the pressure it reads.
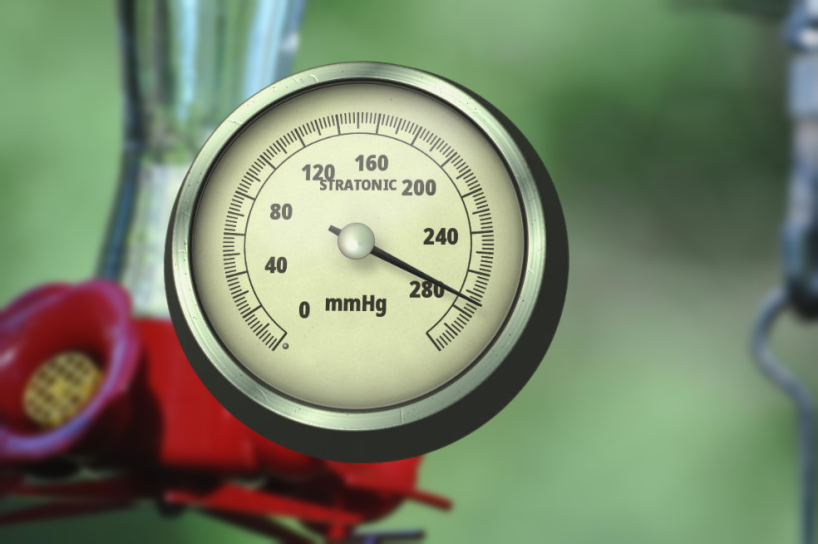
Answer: 274 mmHg
